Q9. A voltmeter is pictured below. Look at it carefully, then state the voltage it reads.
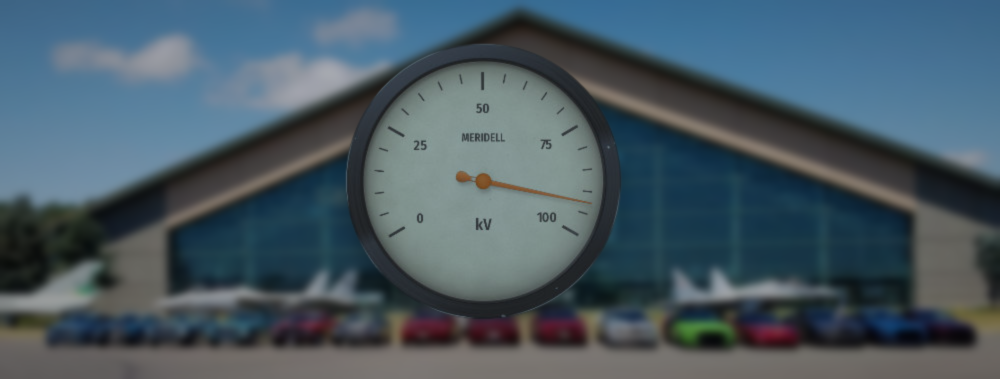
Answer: 92.5 kV
